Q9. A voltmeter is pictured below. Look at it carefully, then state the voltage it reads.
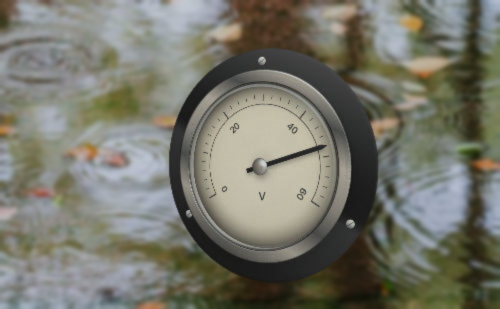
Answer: 48 V
